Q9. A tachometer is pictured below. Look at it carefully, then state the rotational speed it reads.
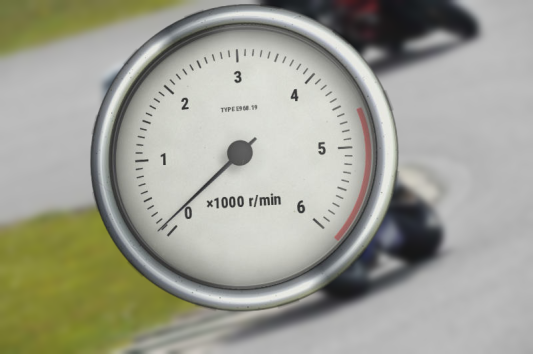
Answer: 100 rpm
